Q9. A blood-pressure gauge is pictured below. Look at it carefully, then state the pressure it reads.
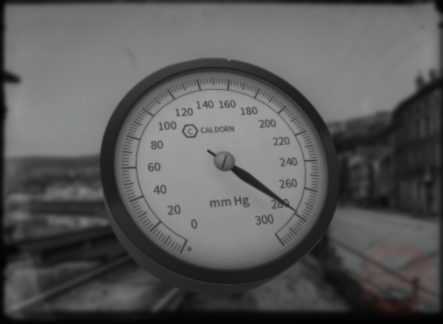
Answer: 280 mmHg
